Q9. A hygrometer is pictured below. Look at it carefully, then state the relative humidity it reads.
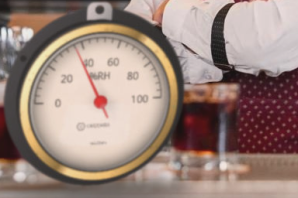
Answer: 36 %
